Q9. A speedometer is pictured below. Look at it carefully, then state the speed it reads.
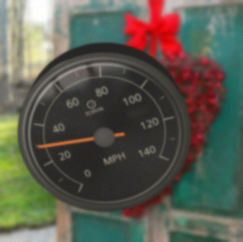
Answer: 30 mph
